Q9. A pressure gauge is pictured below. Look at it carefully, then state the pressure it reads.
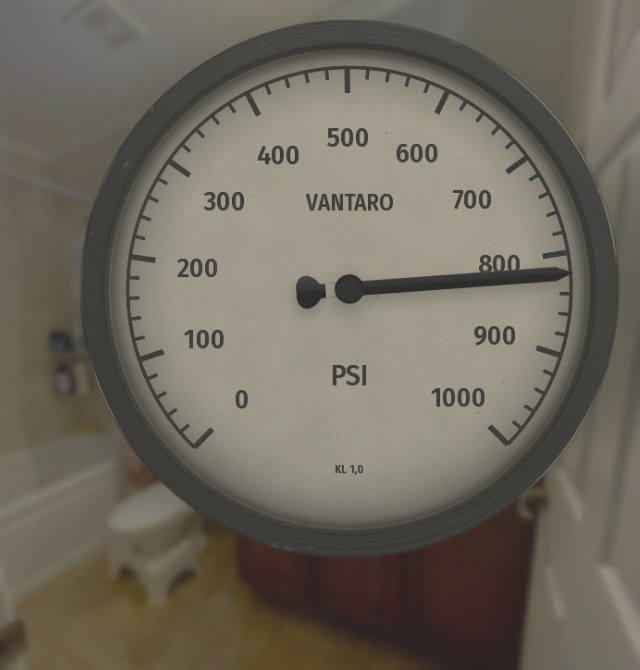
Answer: 820 psi
